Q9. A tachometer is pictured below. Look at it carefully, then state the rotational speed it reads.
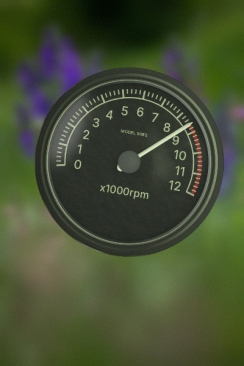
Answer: 8600 rpm
